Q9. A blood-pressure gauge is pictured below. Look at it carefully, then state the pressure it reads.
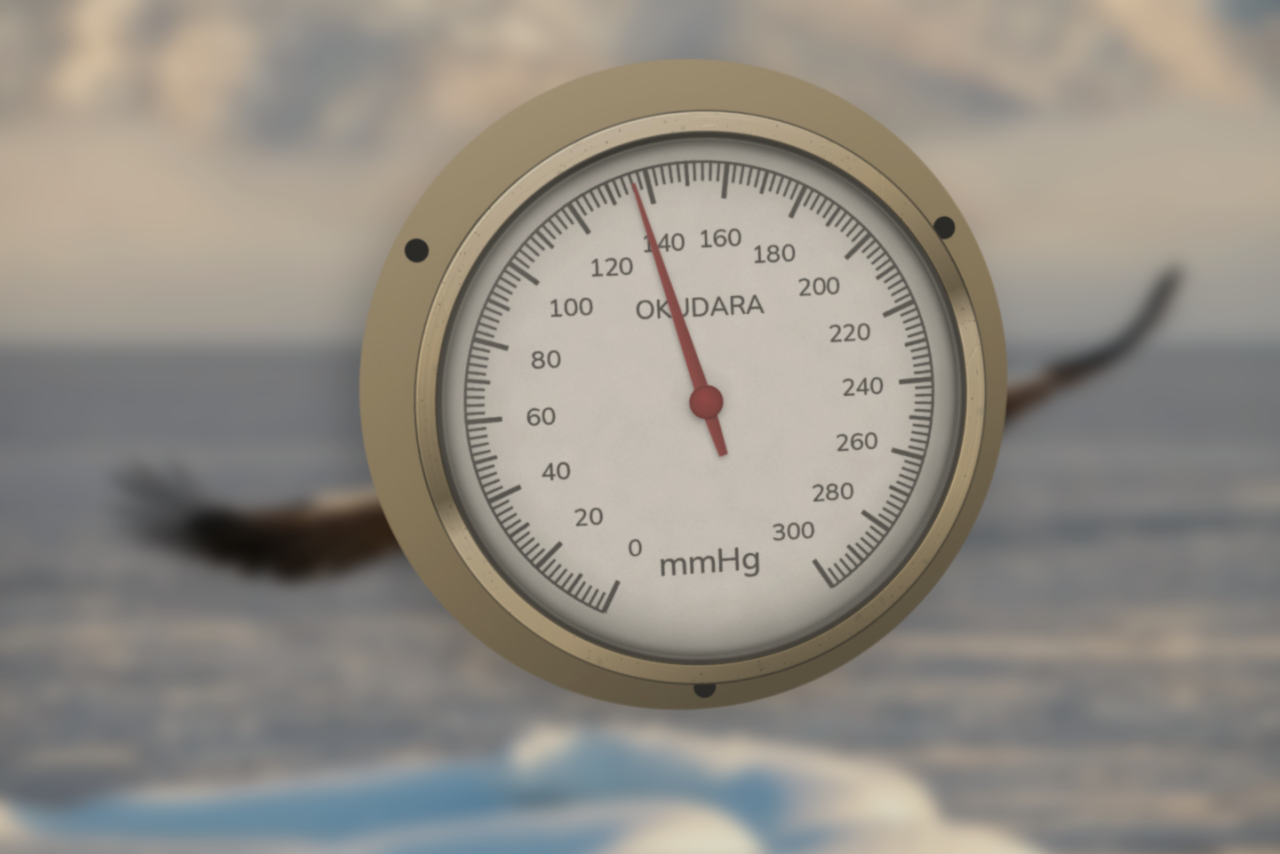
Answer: 136 mmHg
